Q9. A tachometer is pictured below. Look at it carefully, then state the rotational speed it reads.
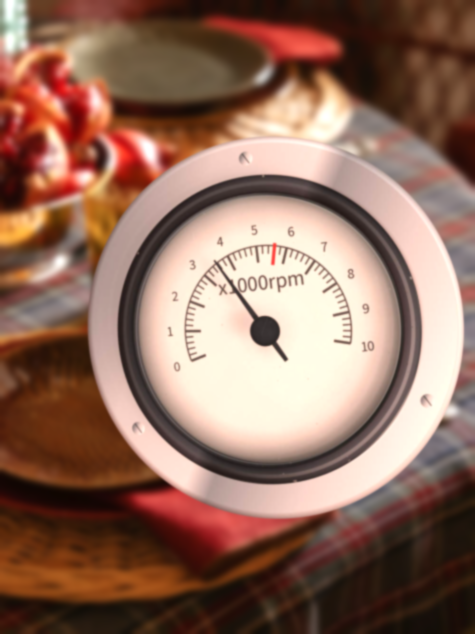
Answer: 3600 rpm
